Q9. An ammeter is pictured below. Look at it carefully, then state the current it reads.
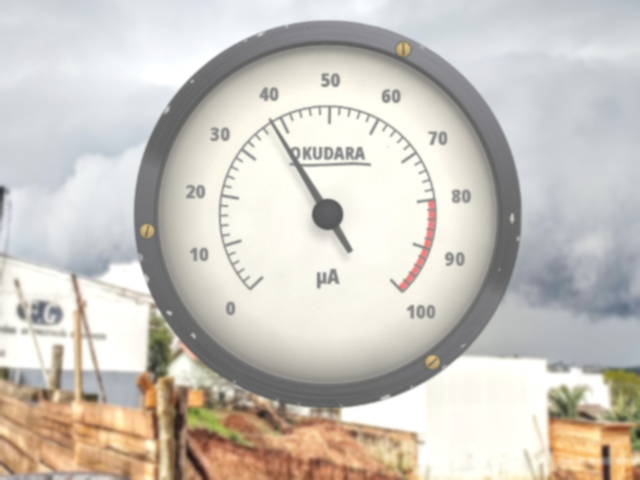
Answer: 38 µA
